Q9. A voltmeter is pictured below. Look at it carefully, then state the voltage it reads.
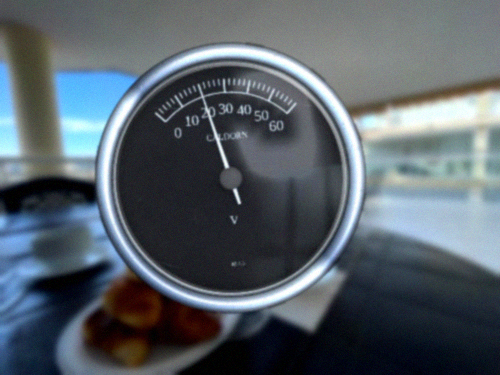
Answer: 20 V
